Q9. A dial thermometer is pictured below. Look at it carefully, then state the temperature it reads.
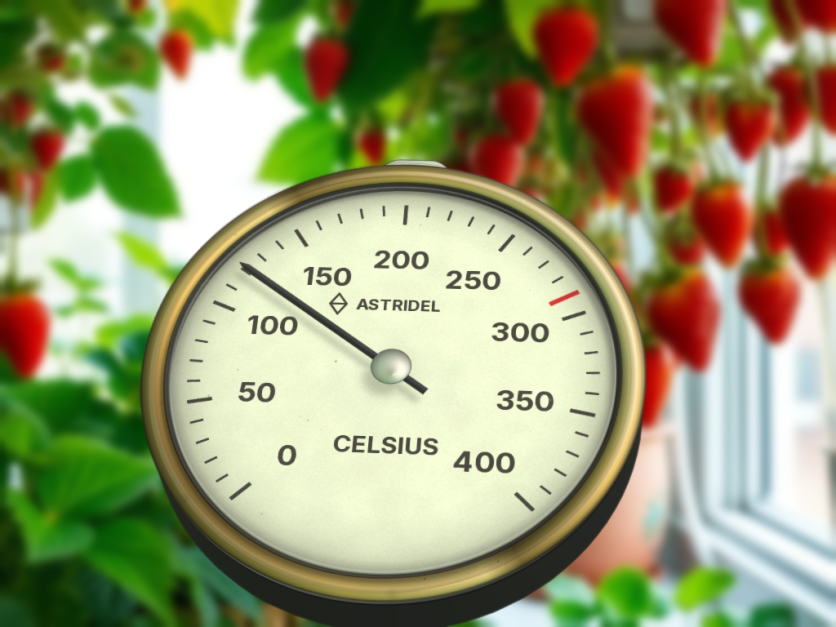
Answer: 120 °C
